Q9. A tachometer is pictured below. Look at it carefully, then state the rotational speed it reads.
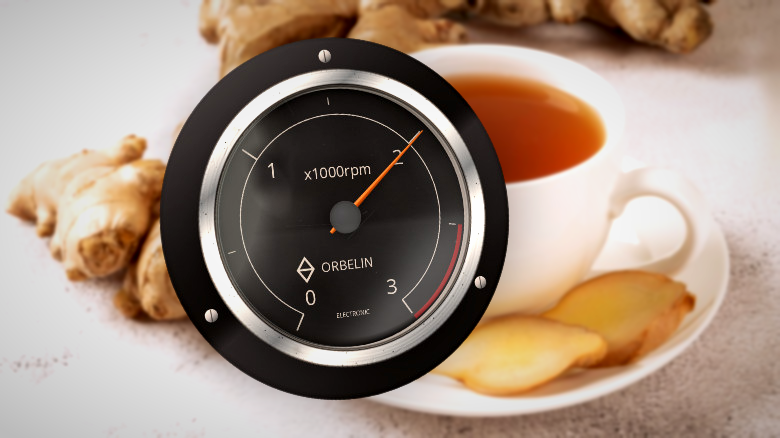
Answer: 2000 rpm
